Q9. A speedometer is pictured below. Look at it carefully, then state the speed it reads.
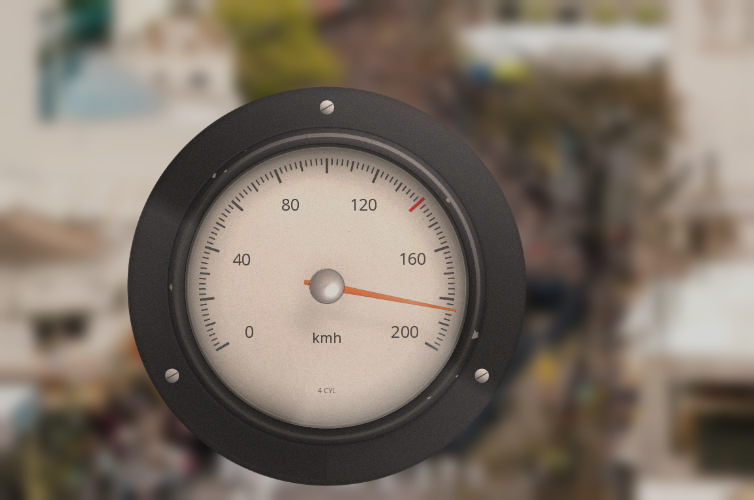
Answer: 184 km/h
